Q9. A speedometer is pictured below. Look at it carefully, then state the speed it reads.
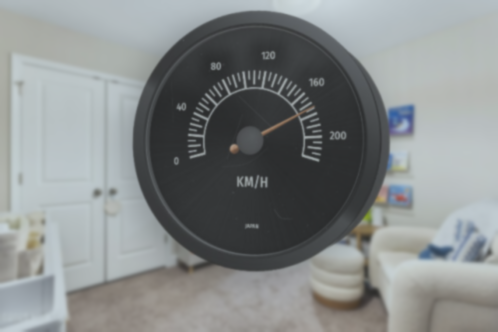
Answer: 175 km/h
